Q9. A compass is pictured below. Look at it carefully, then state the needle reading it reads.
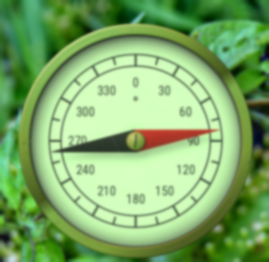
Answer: 82.5 °
